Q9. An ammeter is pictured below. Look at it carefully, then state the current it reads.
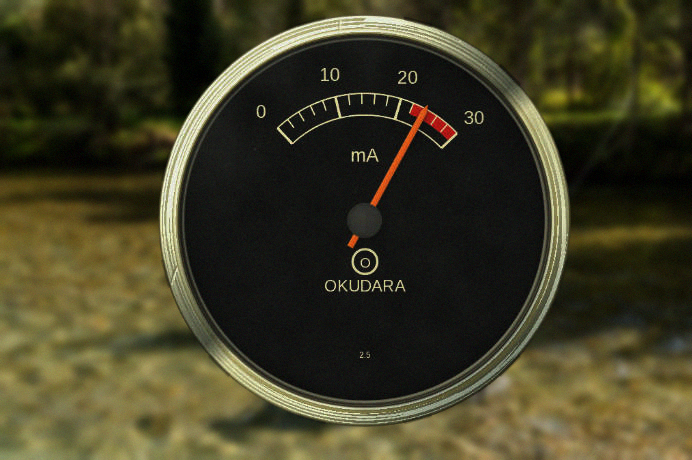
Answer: 24 mA
